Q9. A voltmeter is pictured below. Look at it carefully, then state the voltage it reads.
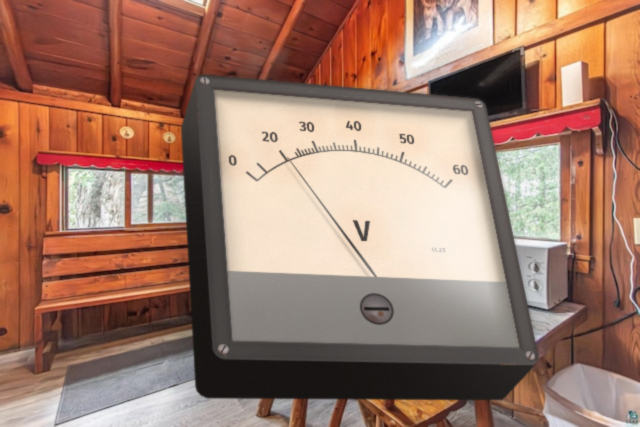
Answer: 20 V
